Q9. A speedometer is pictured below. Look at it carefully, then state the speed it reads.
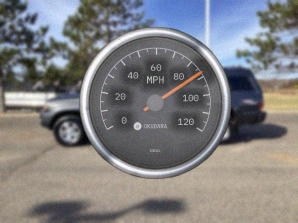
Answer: 87.5 mph
